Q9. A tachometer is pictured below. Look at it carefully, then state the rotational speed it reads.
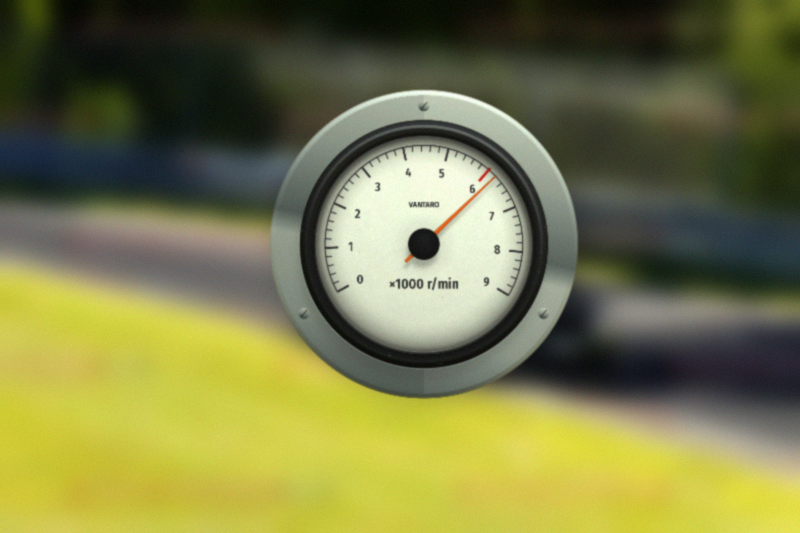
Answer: 6200 rpm
